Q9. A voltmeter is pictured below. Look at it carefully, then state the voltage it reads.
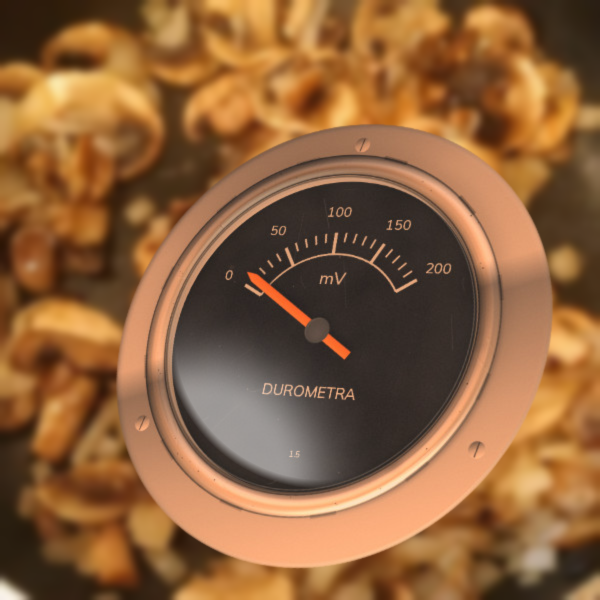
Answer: 10 mV
